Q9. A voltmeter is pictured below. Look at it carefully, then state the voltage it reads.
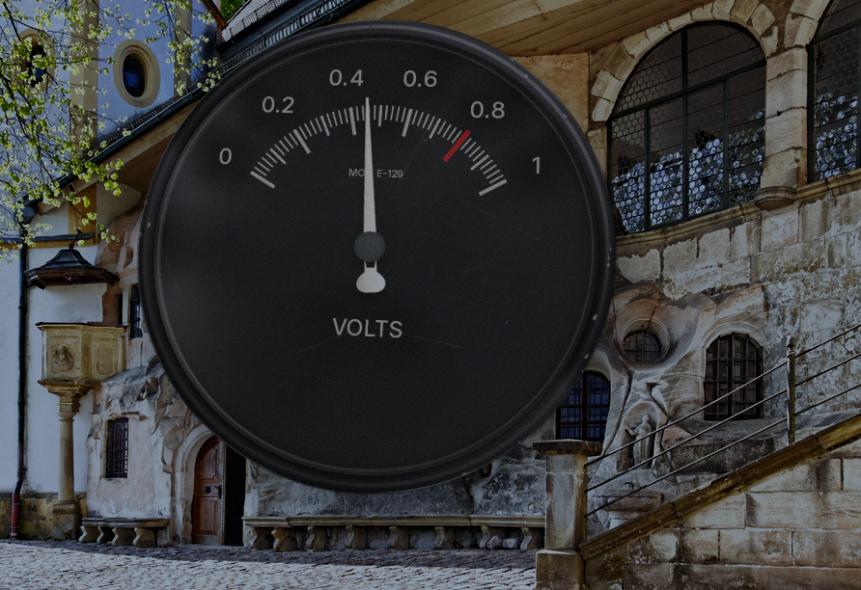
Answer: 0.46 V
